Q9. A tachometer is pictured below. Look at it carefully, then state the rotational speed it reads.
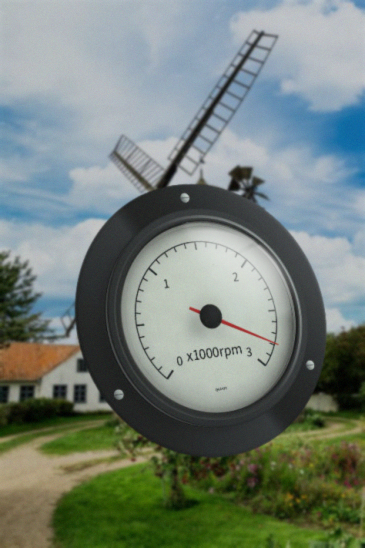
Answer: 2800 rpm
